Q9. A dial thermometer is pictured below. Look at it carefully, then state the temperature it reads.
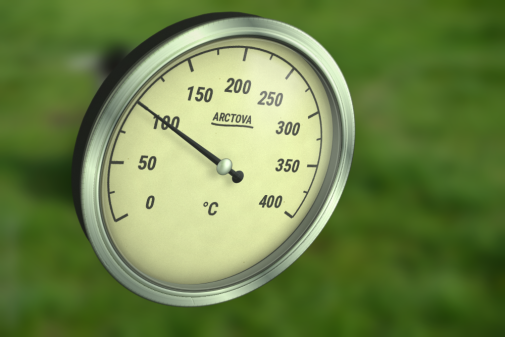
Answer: 100 °C
